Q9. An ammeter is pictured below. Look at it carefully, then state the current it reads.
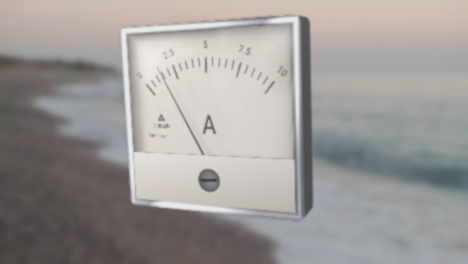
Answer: 1.5 A
